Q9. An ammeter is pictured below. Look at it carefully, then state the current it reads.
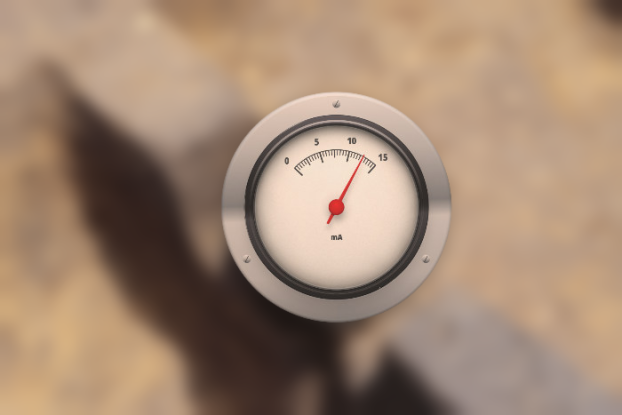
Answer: 12.5 mA
